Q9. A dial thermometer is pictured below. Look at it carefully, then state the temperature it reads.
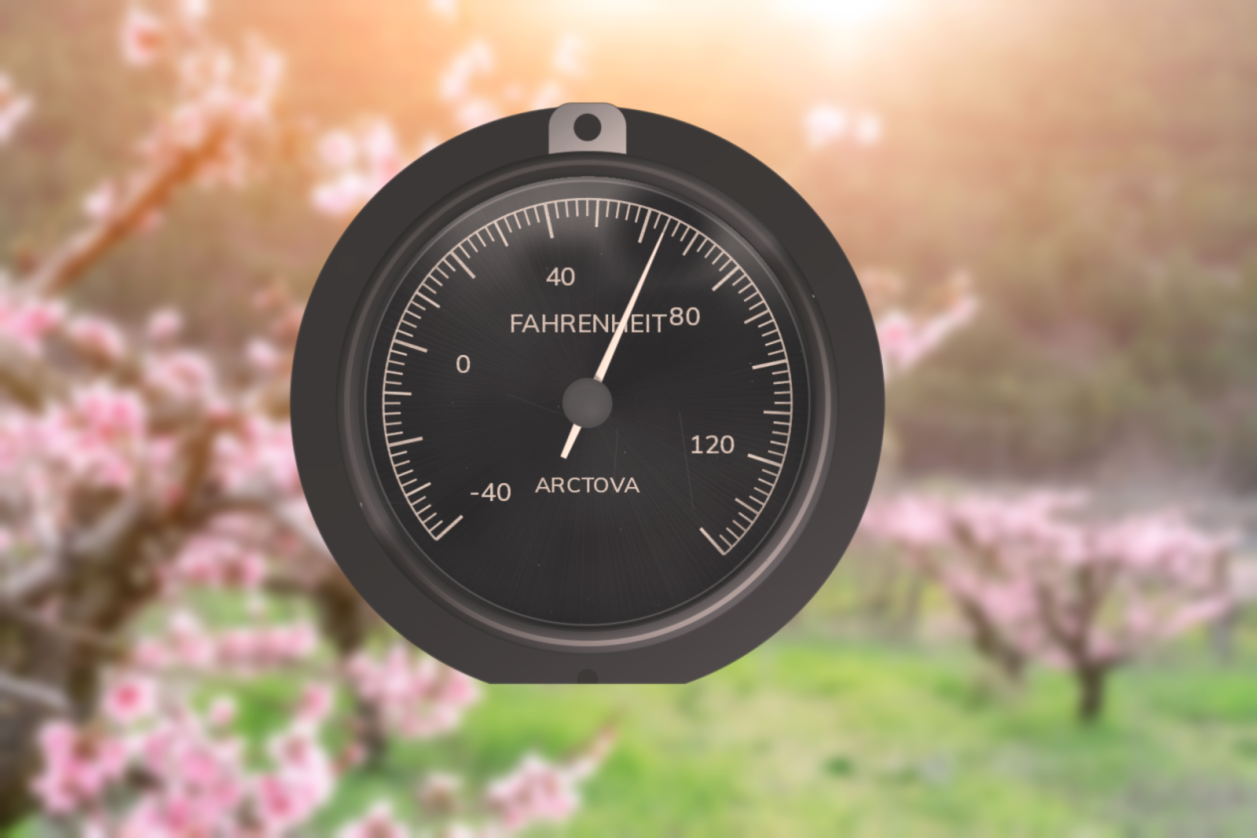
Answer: 64 °F
